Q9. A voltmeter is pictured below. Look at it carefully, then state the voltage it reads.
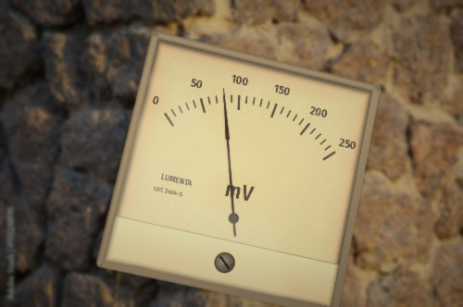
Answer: 80 mV
